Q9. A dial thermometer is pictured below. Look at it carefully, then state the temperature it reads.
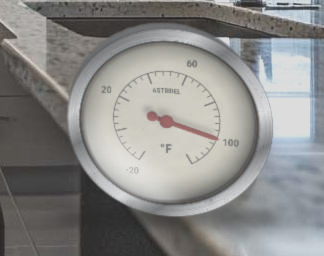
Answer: 100 °F
